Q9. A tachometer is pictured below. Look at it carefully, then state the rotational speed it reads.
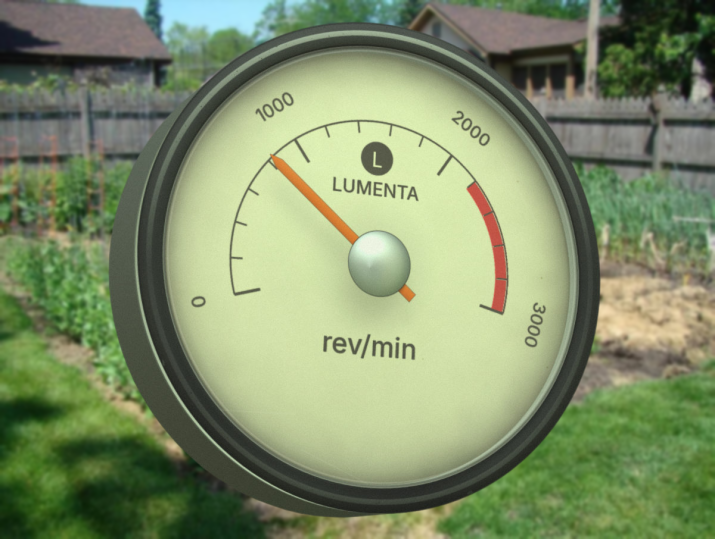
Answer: 800 rpm
